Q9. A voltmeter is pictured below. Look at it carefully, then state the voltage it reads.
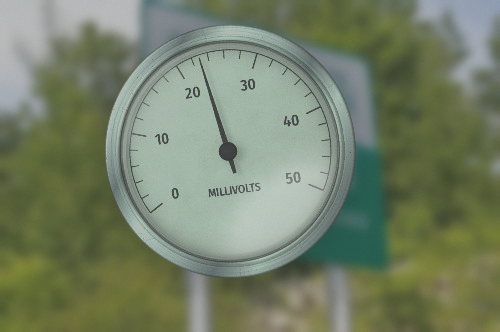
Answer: 23 mV
